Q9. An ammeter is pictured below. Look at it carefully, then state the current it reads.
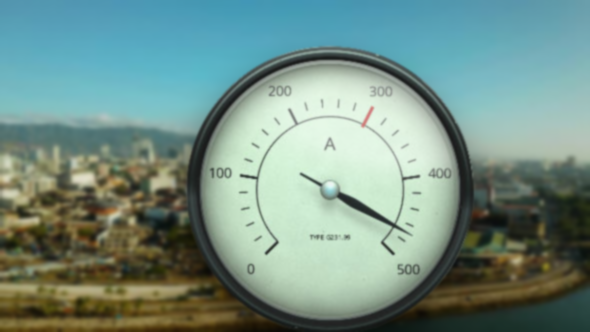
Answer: 470 A
